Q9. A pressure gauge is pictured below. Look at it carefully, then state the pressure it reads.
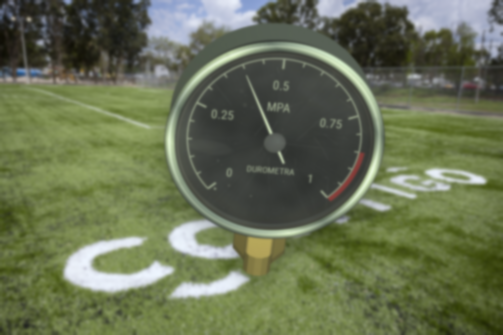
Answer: 0.4 MPa
